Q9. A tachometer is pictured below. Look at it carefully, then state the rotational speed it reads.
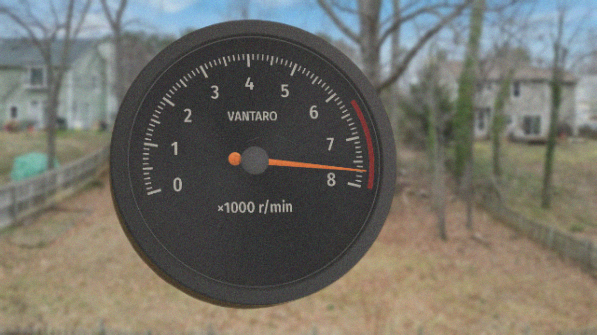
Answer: 7700 rpm
